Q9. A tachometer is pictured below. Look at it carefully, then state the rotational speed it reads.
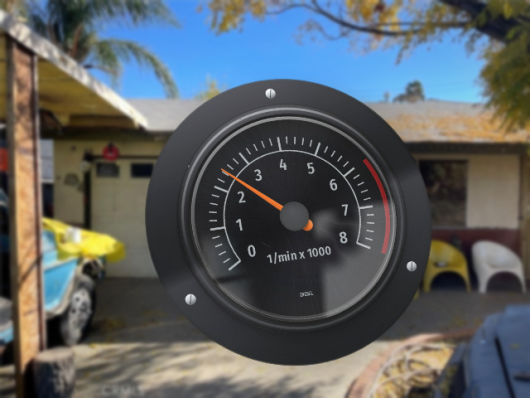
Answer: 2400 rpm
